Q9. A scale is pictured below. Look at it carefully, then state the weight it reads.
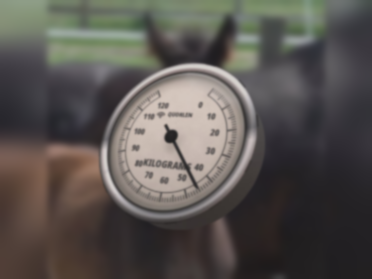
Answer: 45 kg
